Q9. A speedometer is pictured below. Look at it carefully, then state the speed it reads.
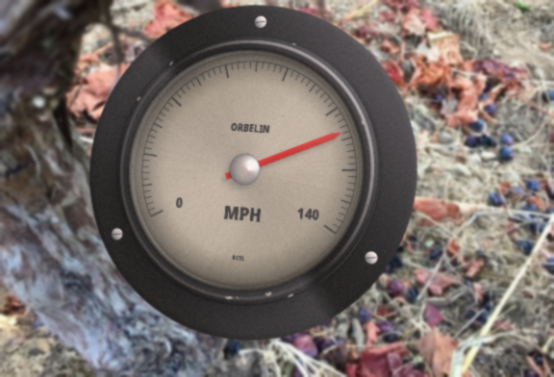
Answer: 108 mph
